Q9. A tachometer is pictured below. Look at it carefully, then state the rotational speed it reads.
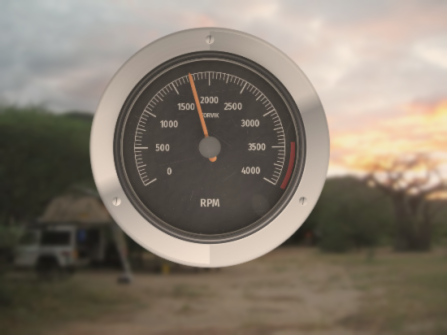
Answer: 1750 rpm
